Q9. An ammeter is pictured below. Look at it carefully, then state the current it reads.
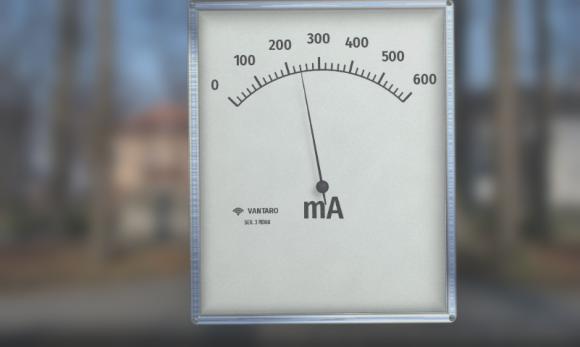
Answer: 240 mA
